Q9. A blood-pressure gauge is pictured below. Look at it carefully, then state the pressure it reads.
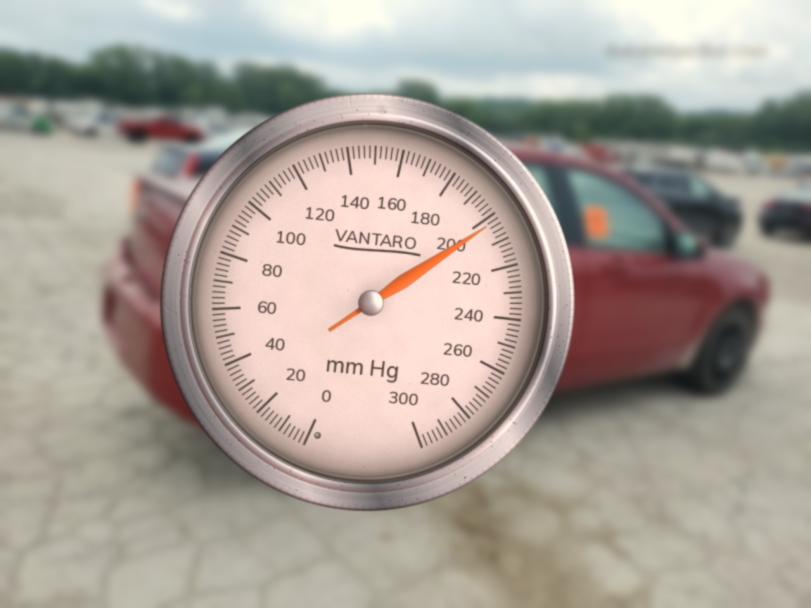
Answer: 202 mmHg
